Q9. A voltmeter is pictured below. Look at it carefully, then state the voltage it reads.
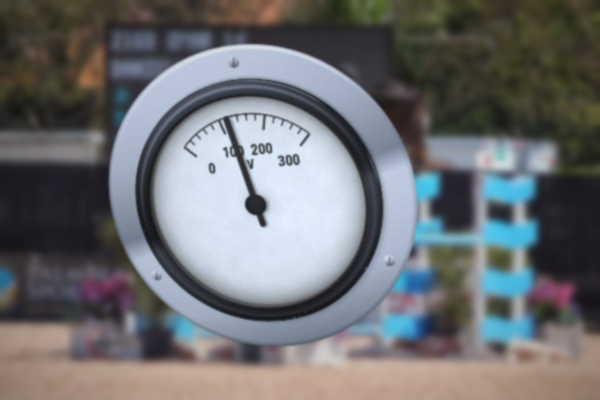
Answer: 120 V
